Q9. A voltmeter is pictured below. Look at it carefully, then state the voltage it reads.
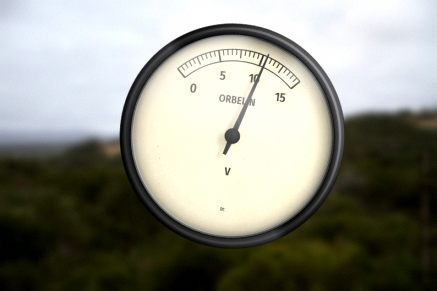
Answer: 10.5 V
